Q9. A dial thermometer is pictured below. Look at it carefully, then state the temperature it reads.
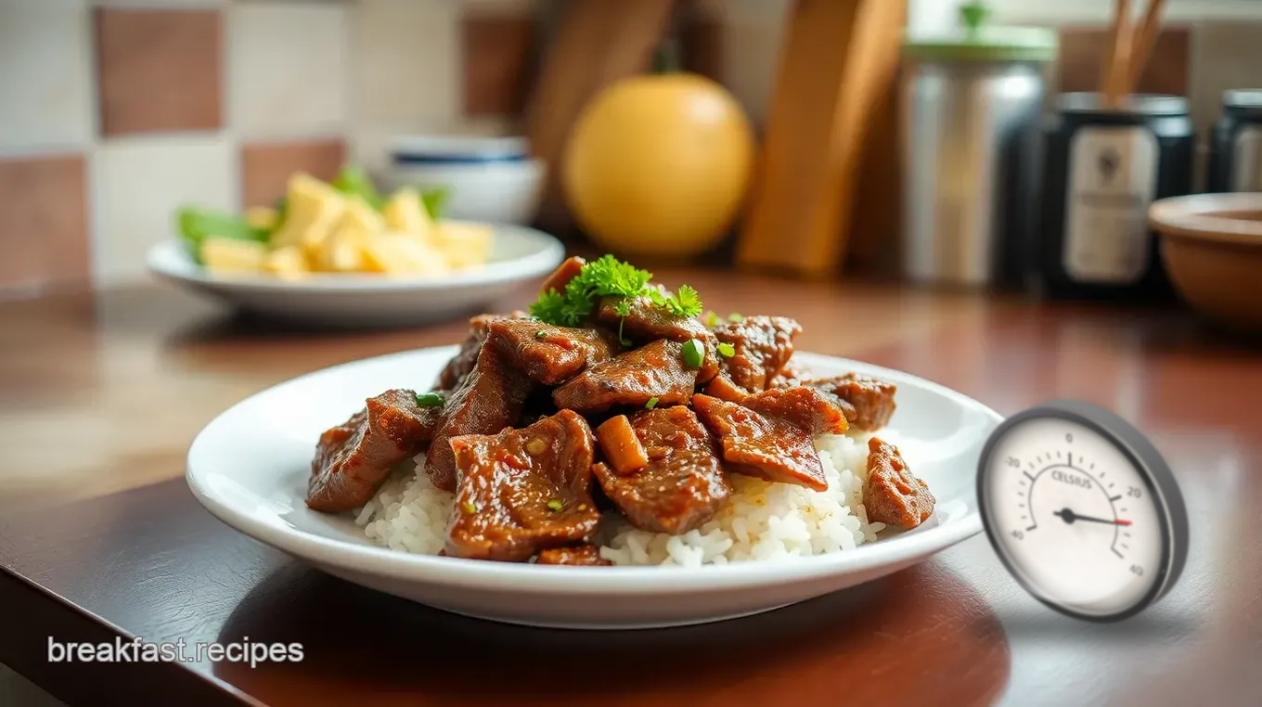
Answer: 28 °C
